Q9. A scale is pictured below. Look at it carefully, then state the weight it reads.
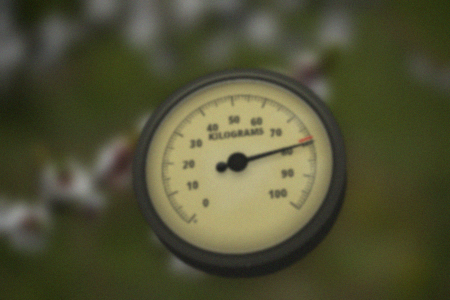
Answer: 80 kg
